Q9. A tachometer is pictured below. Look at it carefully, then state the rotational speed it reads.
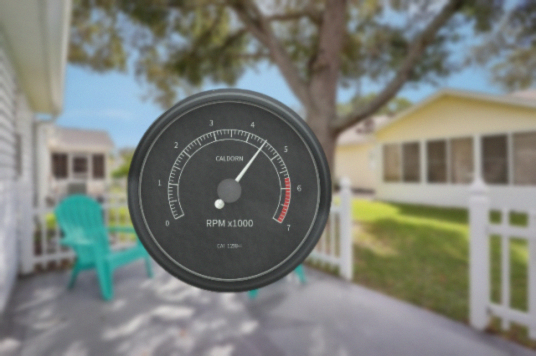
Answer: 4500 rpm
